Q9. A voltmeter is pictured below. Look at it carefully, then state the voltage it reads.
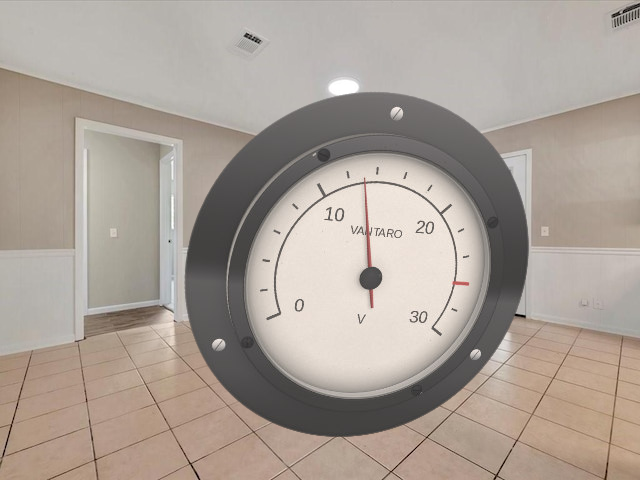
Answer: 13 V
